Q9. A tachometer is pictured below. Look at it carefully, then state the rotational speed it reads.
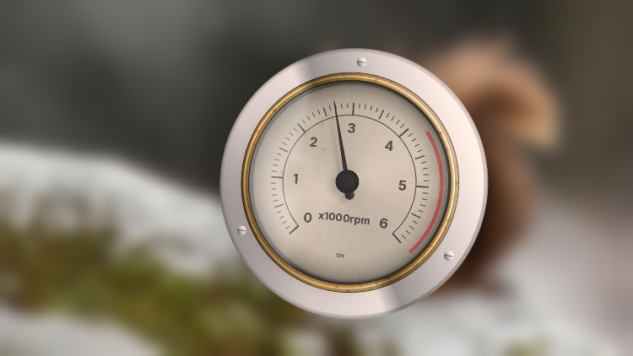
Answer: 2700 rpm
